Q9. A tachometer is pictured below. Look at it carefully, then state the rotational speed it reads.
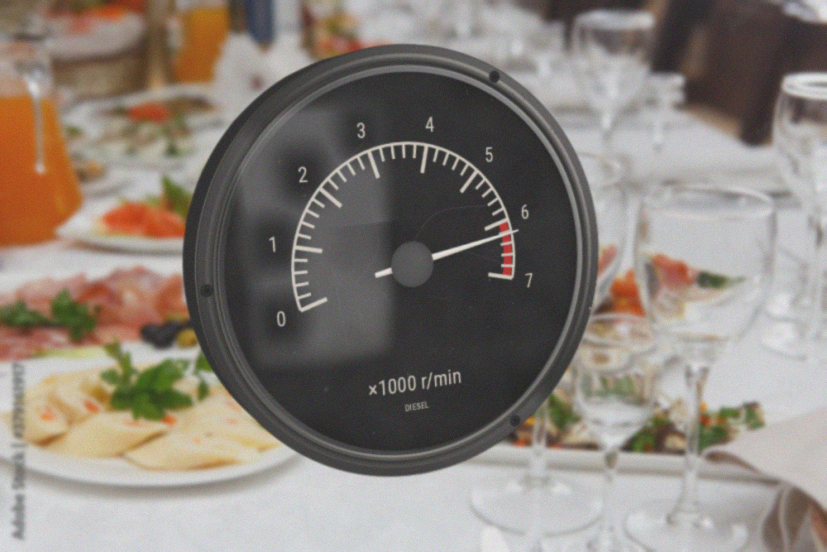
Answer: 6200 rpm
